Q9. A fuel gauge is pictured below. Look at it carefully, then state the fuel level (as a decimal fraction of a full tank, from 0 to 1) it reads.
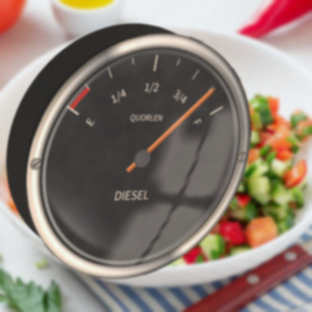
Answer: 0.875
